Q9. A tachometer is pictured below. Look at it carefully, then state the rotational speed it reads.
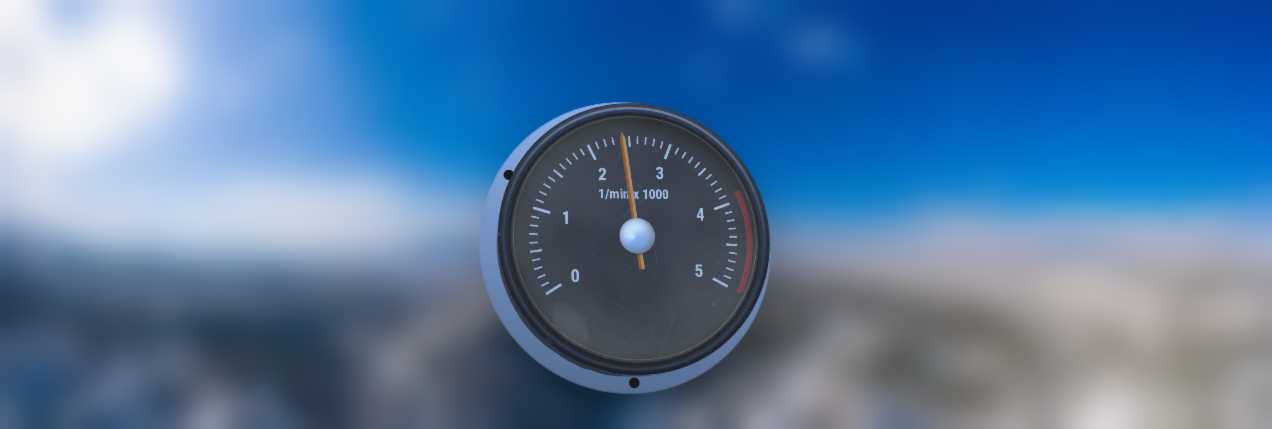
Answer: 2400 rpm
